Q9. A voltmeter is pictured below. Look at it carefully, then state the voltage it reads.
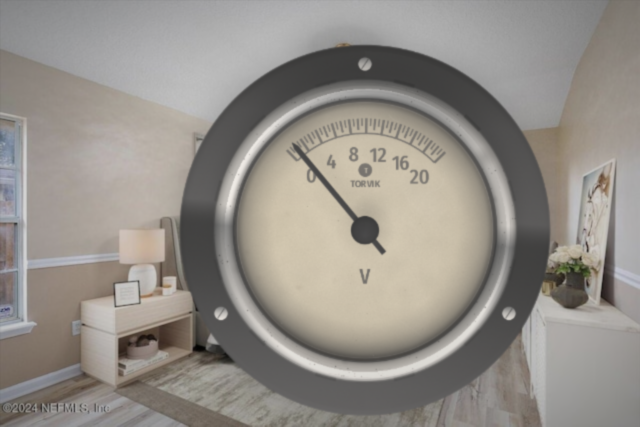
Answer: 1 V
